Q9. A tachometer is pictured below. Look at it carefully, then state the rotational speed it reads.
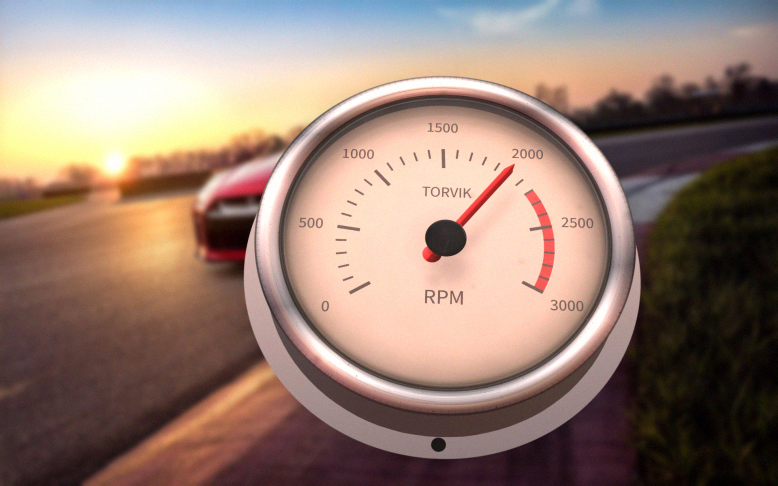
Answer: 2000 rpm
